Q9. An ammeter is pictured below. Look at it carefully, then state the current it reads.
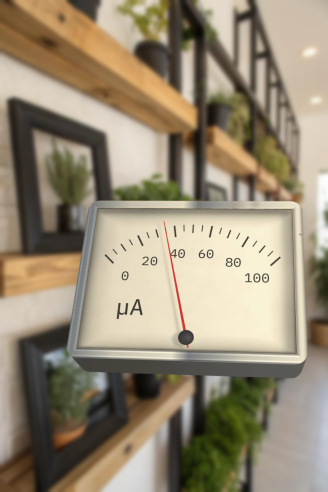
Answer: 35 µA
